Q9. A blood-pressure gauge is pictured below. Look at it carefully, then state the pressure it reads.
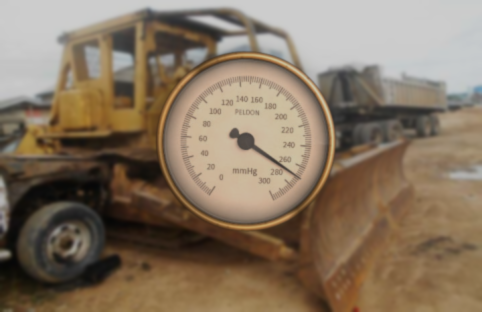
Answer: 270 mmHg
